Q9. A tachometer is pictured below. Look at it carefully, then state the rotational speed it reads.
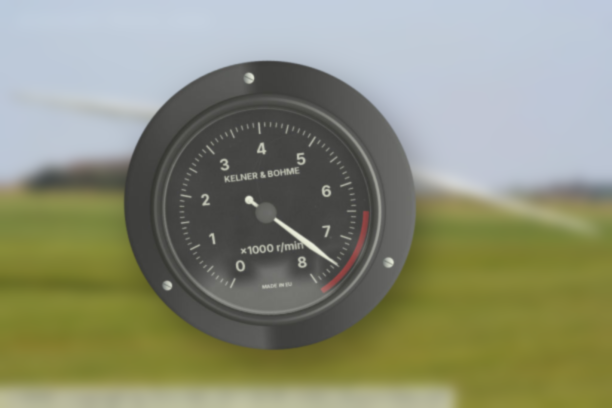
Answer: 7500 rpm
